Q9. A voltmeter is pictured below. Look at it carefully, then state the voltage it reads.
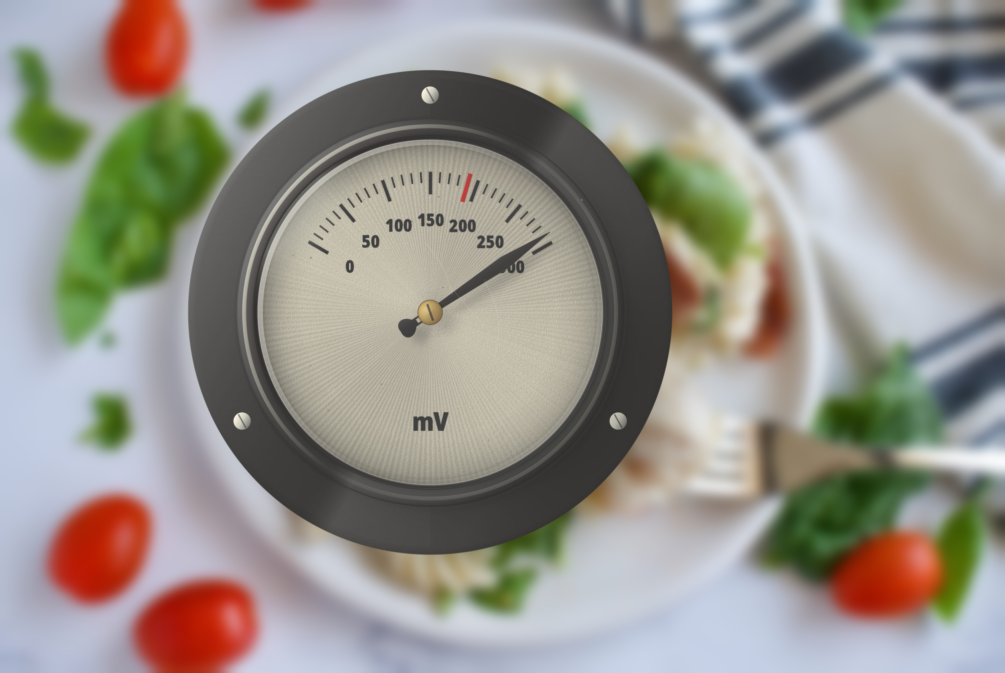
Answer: 290 mV
